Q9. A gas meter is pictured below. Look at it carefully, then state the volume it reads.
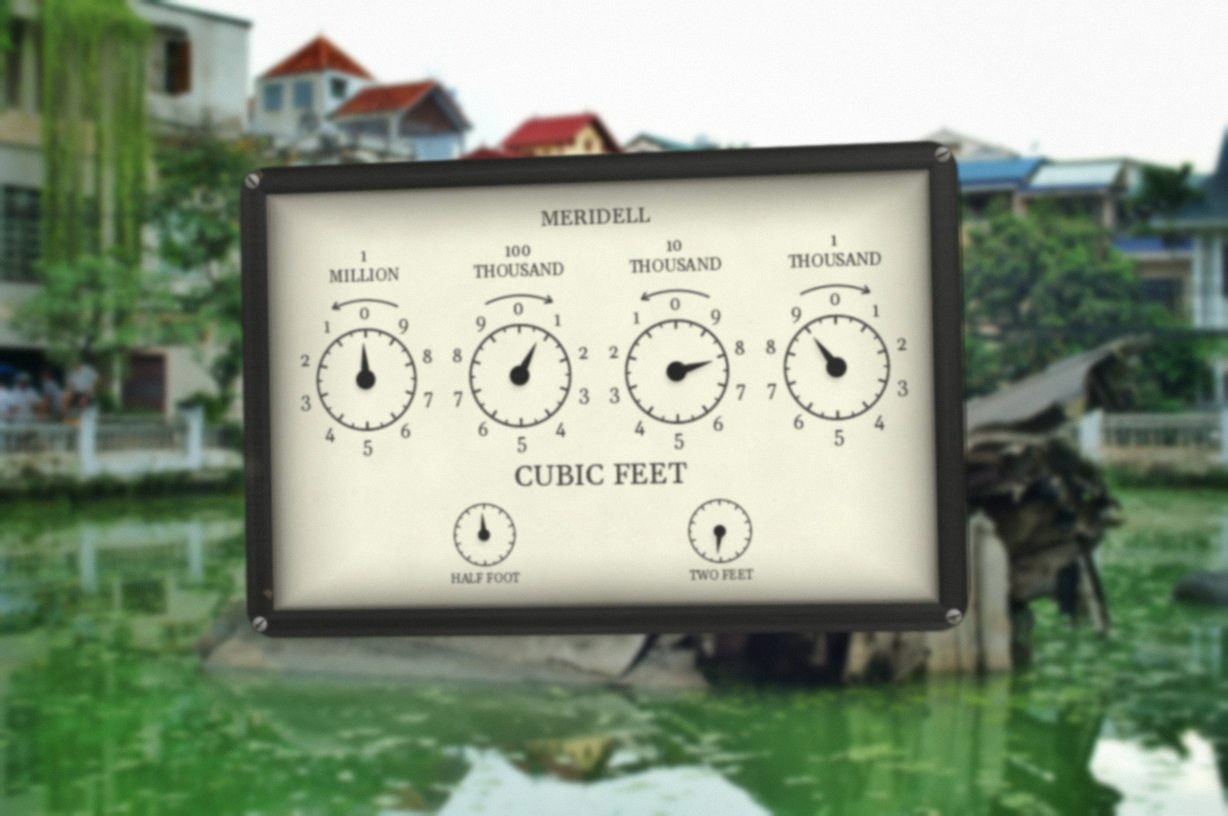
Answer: 7900 ft³
